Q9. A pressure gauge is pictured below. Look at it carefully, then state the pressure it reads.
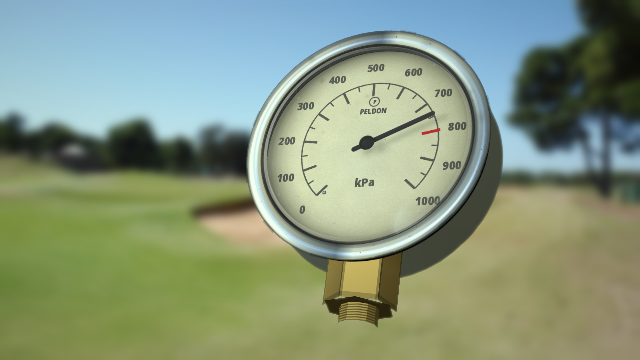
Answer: 750 kPa
